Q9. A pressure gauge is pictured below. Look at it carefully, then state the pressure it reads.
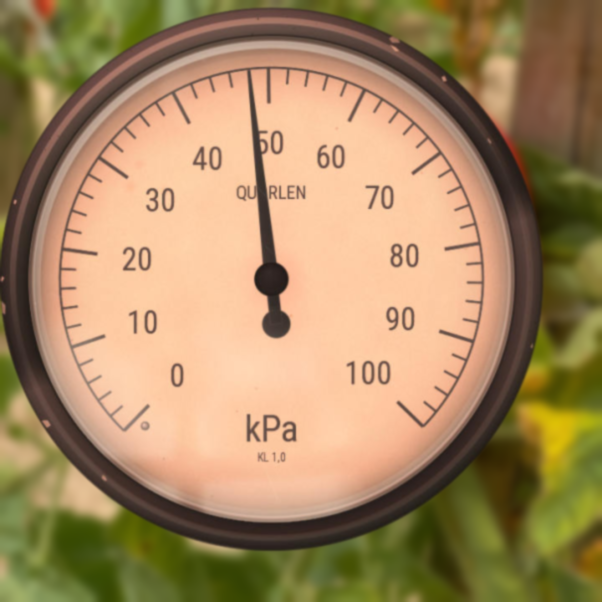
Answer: 48 kPa
